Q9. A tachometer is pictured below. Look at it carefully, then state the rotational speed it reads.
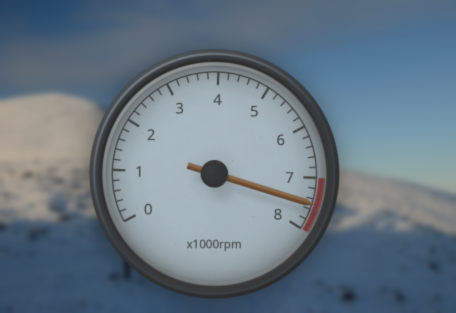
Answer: 7500 rpm
